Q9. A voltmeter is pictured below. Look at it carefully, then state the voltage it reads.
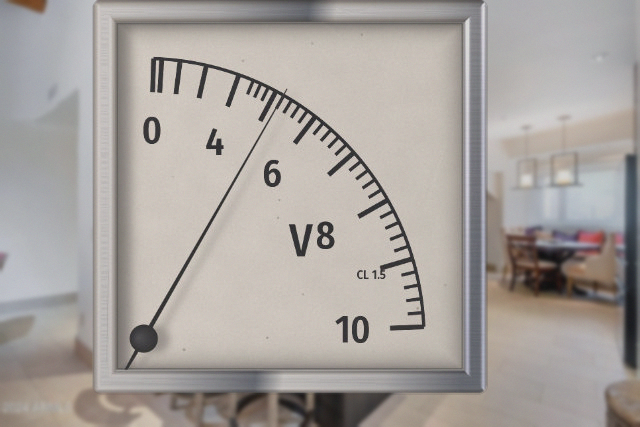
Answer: 5.2 V
